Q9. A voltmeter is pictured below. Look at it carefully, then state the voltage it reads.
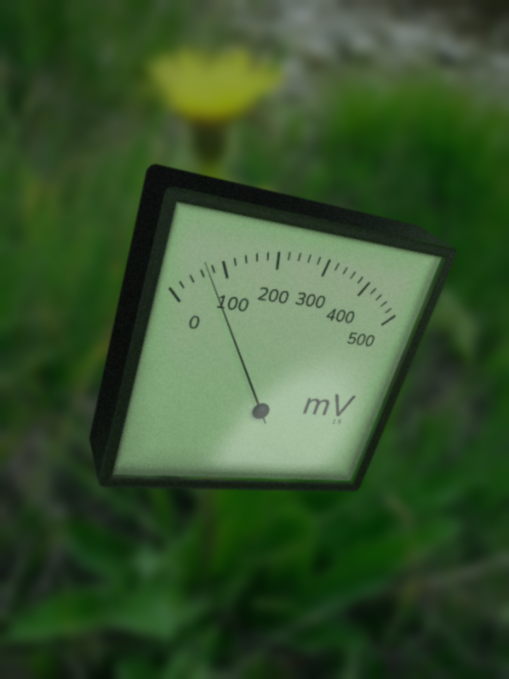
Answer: 70 mV
